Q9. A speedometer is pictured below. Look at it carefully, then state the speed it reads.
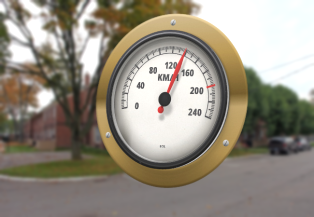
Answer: 140 km/h
